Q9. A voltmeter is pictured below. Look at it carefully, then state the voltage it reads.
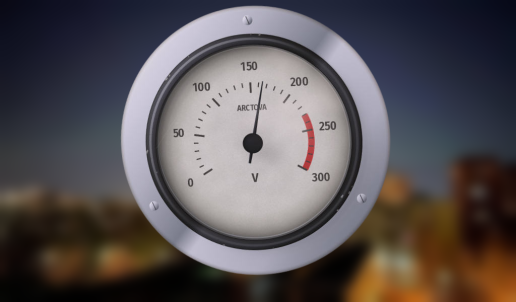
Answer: 165 V
